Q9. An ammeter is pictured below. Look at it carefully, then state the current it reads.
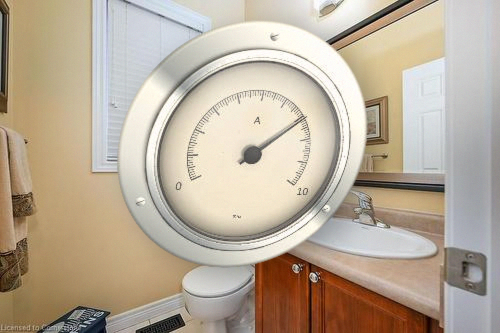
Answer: 7 A
